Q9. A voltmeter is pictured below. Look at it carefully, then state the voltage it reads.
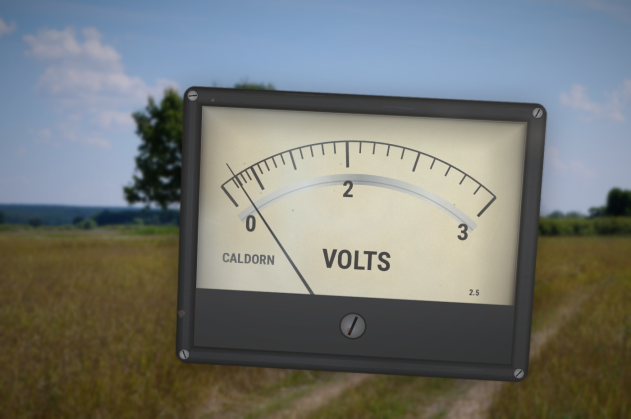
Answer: 0.7 V
